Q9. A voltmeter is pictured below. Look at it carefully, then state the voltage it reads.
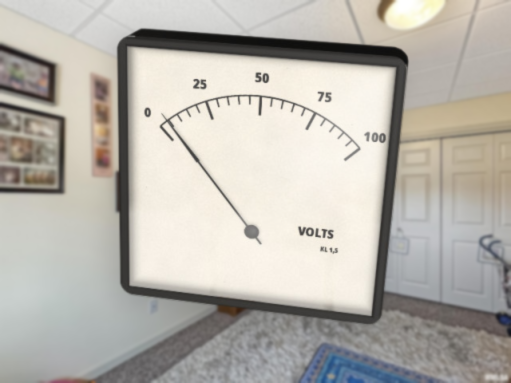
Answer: 5 V
